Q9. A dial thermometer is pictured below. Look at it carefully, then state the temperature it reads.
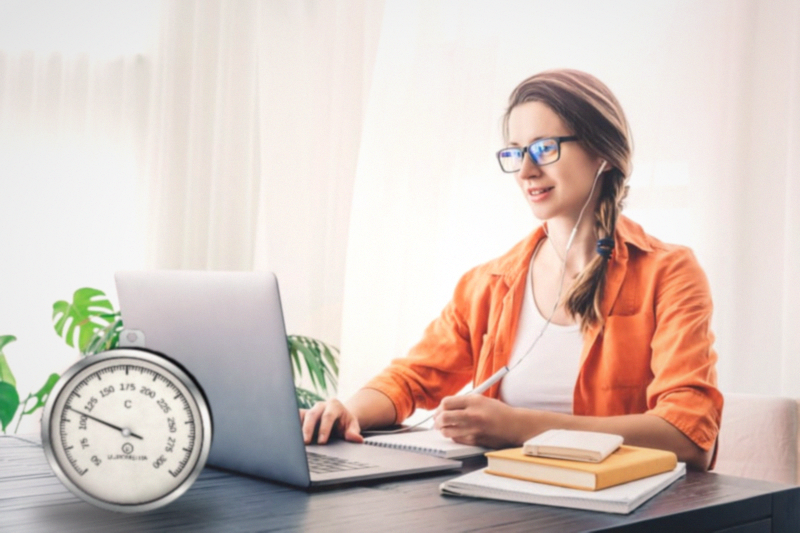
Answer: 112.5 °C
